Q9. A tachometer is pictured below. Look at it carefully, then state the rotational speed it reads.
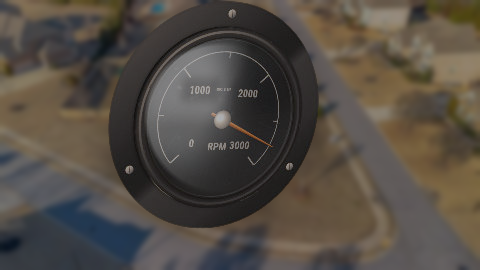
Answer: 2750 rpm
